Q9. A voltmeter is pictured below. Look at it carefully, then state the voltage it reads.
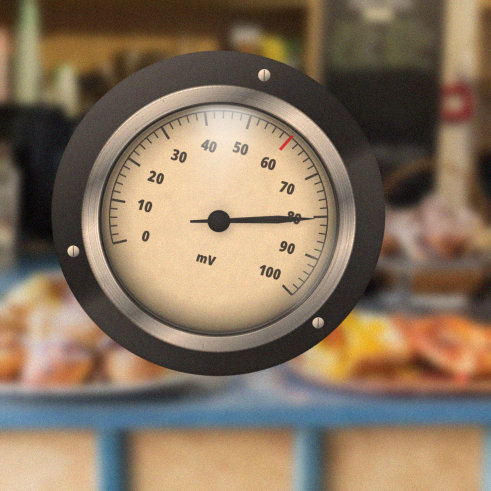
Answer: 80 mV
